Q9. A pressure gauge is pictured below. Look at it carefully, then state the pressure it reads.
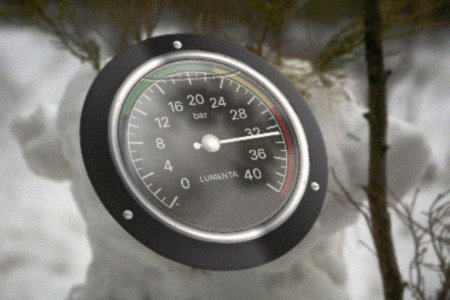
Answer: 33 bar
